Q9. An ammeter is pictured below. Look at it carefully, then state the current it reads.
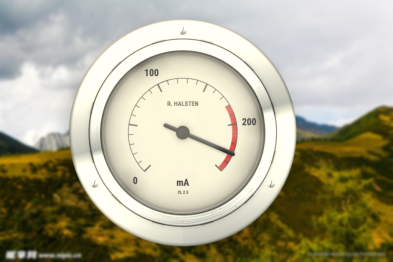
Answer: 230 mA
